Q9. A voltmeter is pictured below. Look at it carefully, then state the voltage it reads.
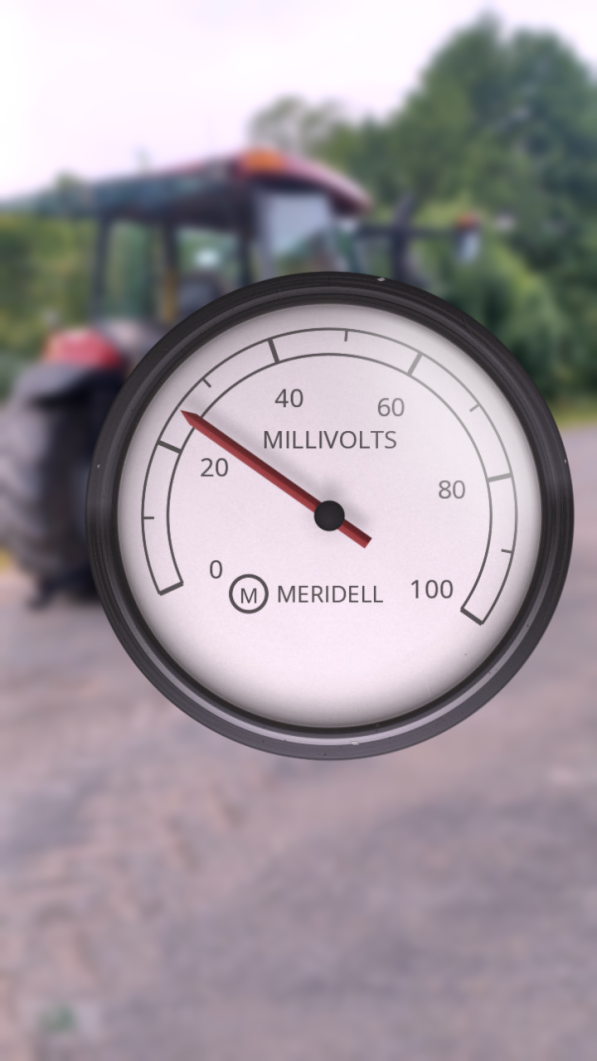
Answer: 25 mV
